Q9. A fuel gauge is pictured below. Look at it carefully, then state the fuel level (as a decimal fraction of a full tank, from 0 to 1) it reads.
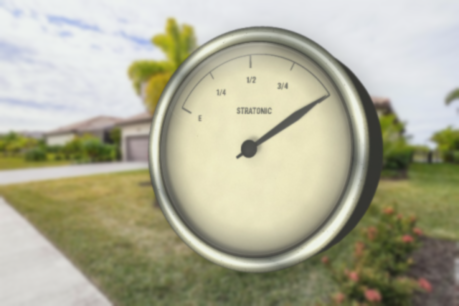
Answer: 1
